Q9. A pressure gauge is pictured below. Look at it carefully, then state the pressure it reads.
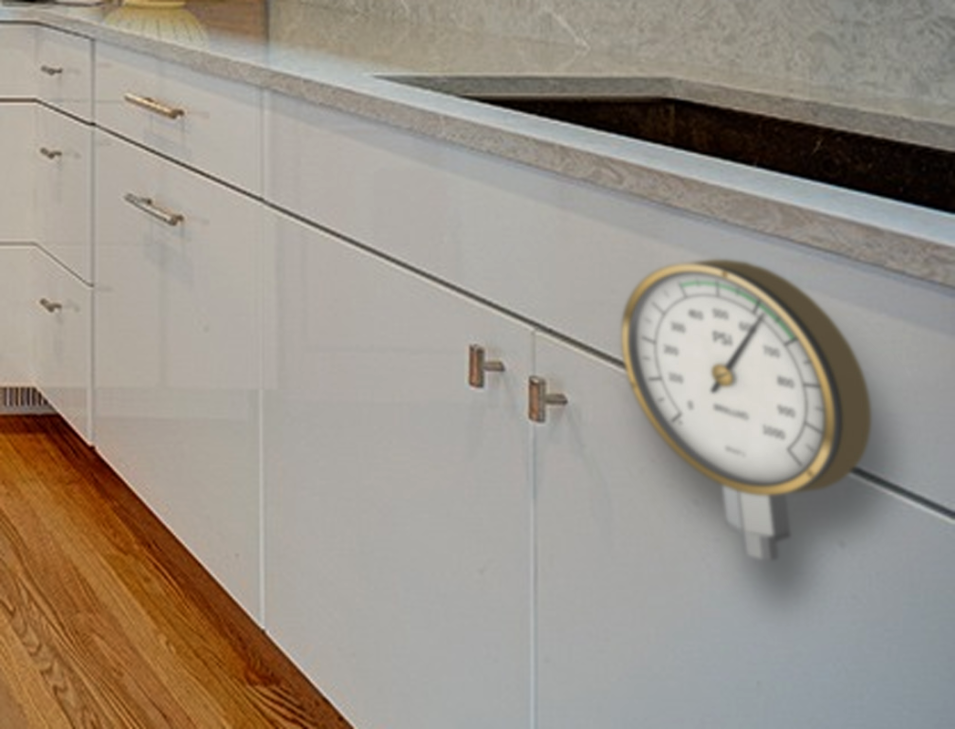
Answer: 625 psi
